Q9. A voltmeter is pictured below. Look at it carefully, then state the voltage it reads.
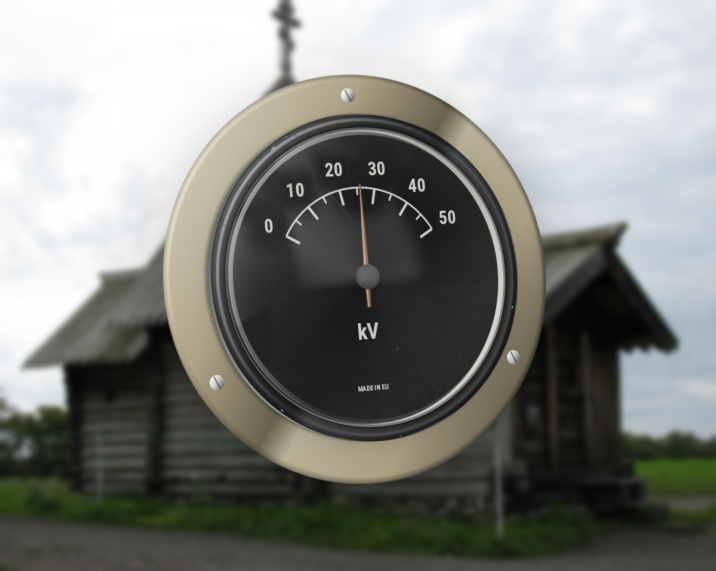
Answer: 25 kV
